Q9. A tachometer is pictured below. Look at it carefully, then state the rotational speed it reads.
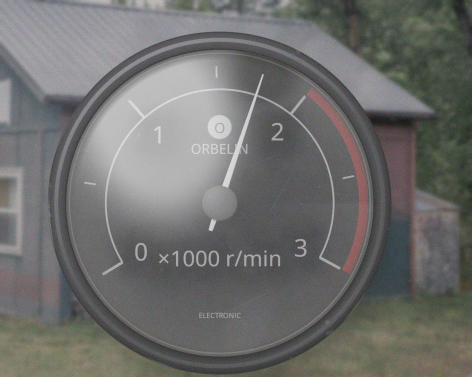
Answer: 1750 rpm
